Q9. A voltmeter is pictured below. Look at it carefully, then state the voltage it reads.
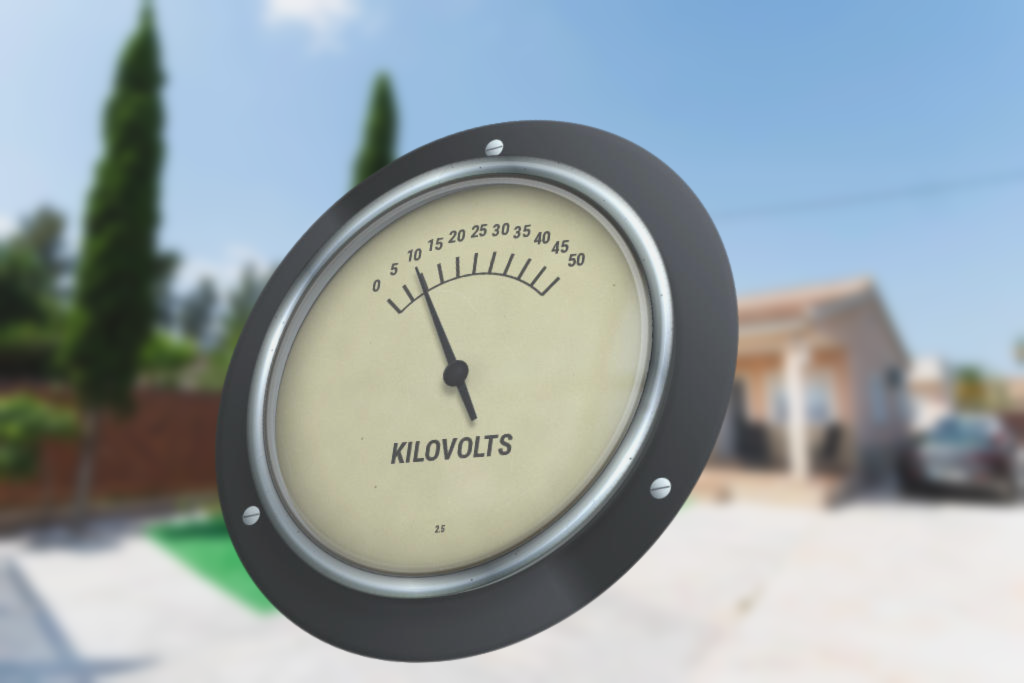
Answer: 10 kV
